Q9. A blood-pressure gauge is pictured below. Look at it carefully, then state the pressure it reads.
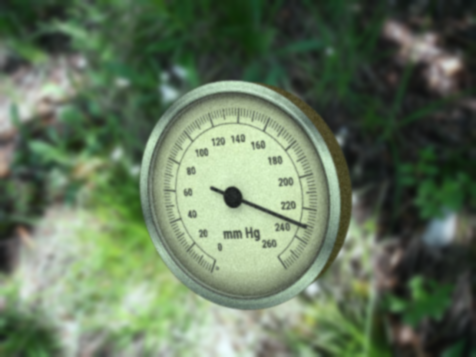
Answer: 230 mmHg
